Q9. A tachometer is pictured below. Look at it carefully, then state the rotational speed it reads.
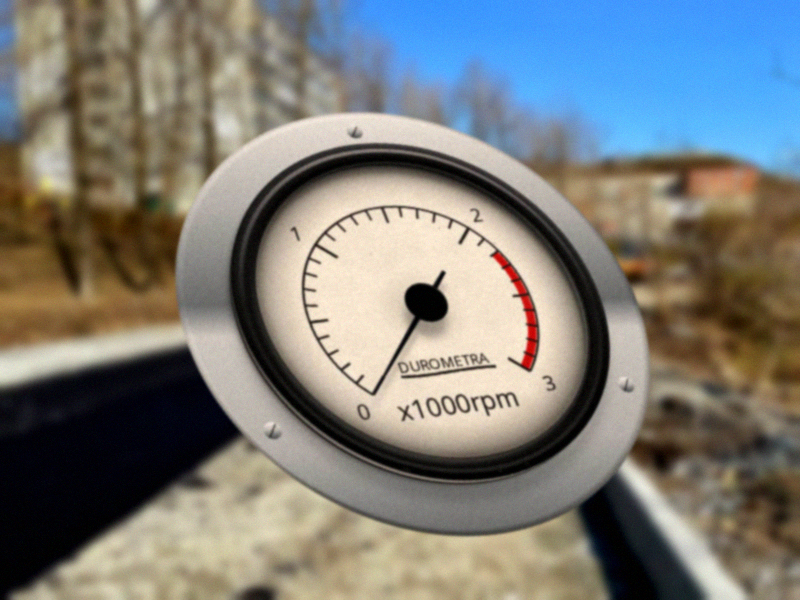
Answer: 0 rpm
